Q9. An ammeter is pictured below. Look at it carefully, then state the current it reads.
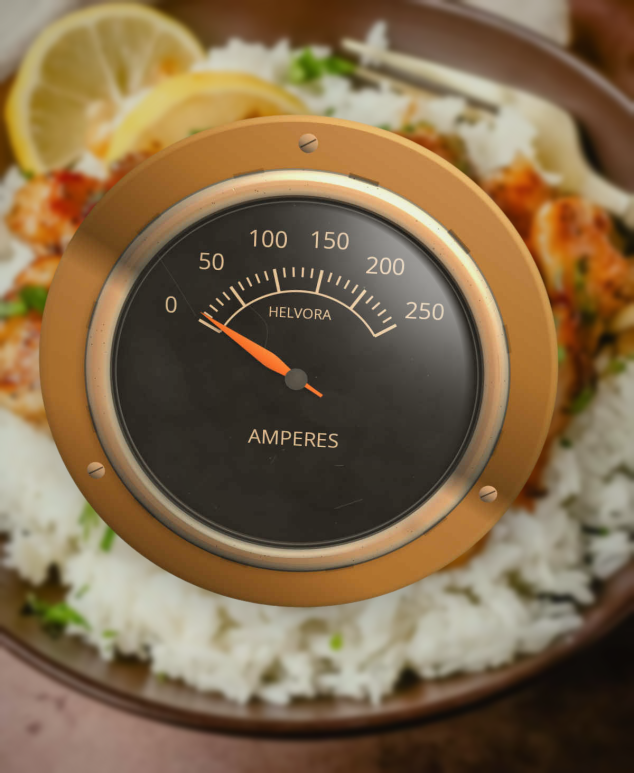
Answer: 10 A
